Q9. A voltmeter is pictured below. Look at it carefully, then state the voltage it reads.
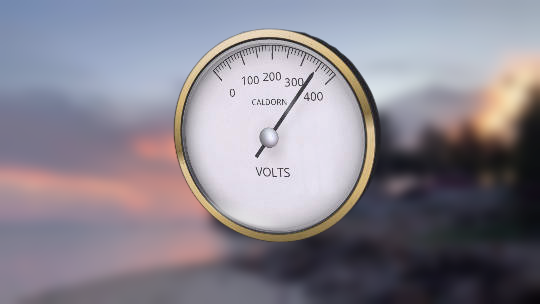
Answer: 350 V
